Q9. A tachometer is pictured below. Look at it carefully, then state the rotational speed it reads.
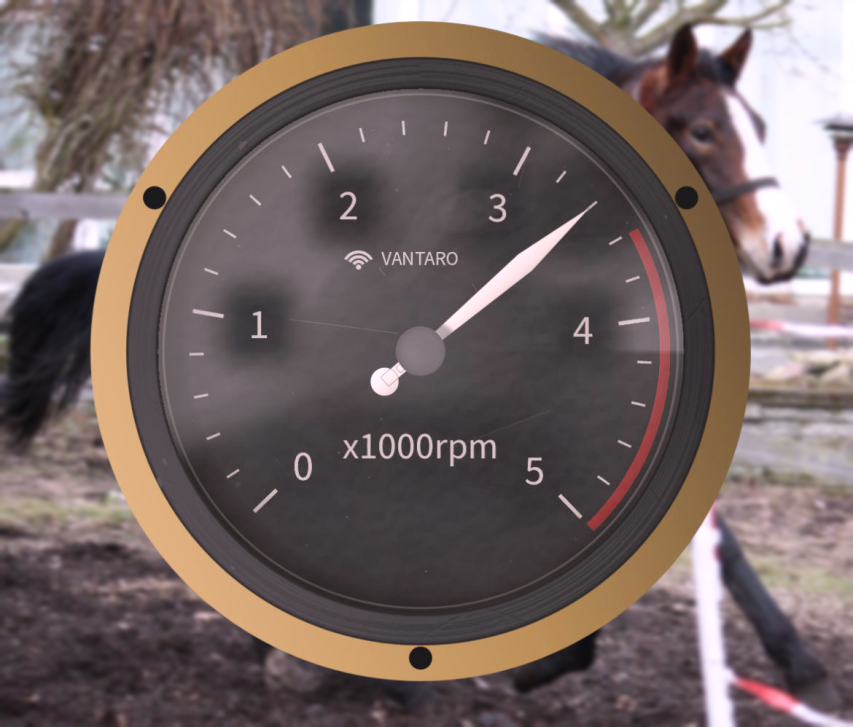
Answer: 3400 rpm
